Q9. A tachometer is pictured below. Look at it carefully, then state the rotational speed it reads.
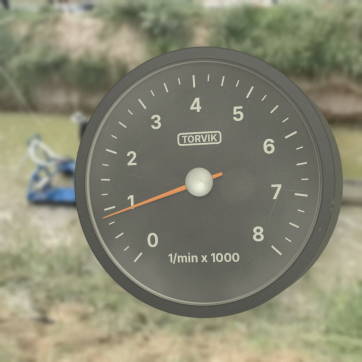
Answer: 875 rpm
